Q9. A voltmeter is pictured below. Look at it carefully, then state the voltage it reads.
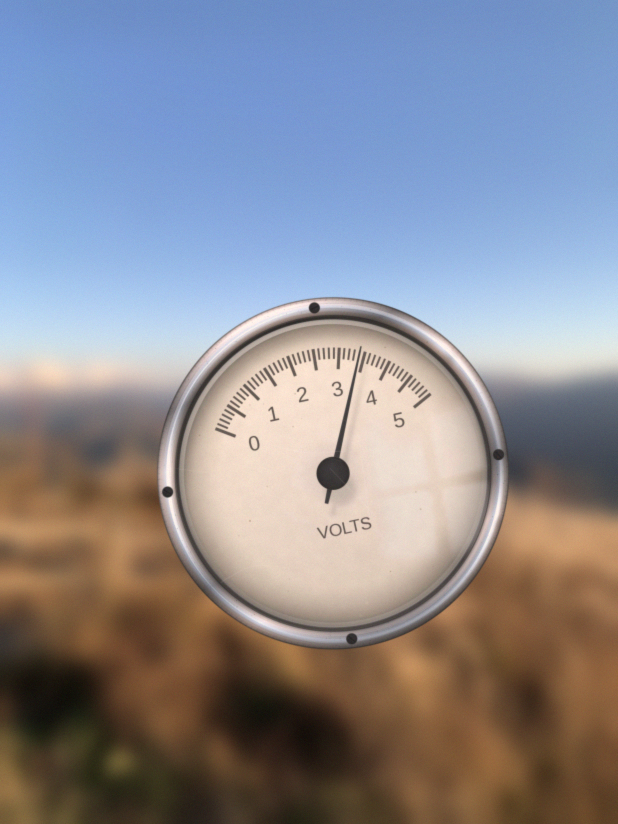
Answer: 3.4 V
